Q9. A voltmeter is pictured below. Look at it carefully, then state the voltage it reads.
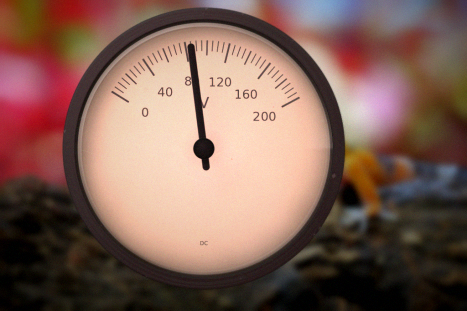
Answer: 85 V
